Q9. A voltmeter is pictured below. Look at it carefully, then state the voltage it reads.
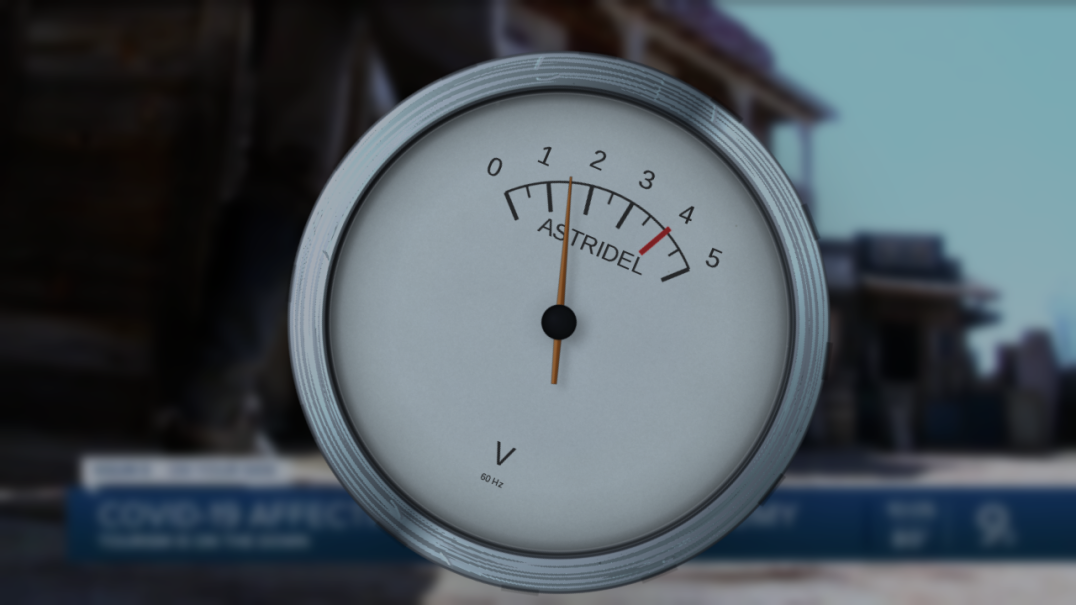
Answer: 1.5 V
